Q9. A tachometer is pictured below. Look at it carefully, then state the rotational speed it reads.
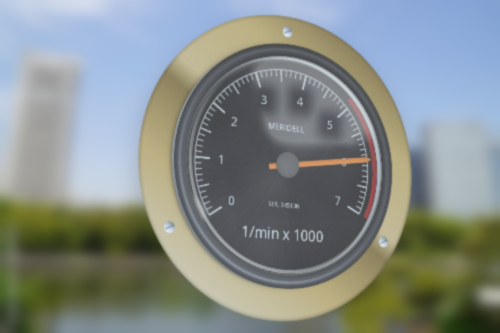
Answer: 6000 rpm
